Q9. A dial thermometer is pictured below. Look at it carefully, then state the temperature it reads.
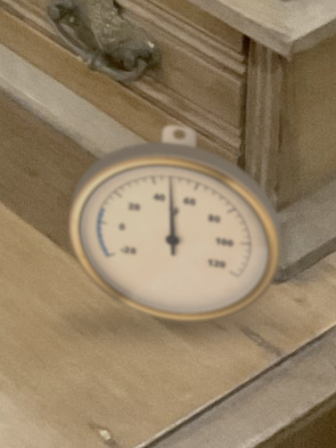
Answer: 48 °F
